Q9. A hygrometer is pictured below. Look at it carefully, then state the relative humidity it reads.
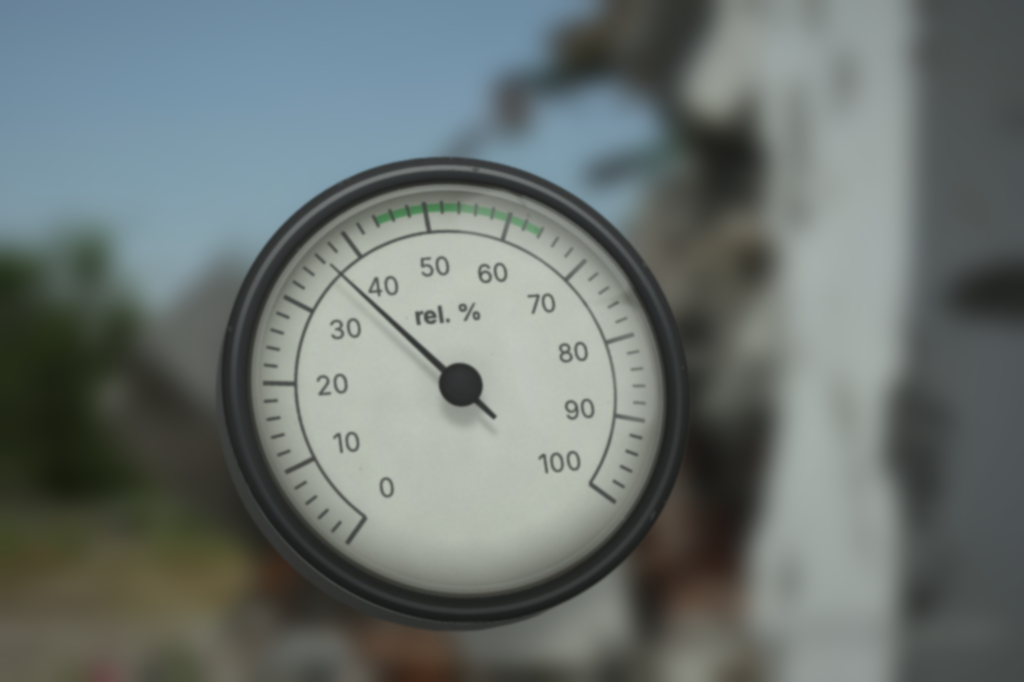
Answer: 36 %
